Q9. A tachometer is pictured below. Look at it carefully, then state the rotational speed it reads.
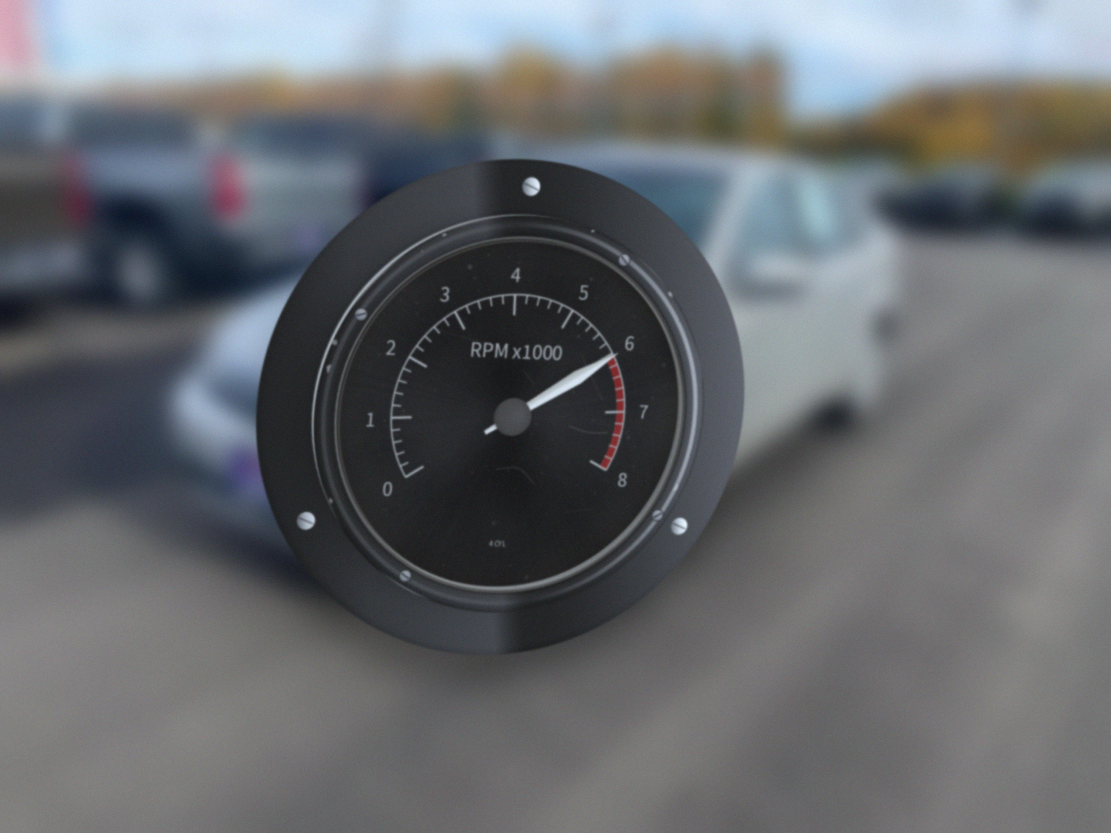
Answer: 6000 rpm
